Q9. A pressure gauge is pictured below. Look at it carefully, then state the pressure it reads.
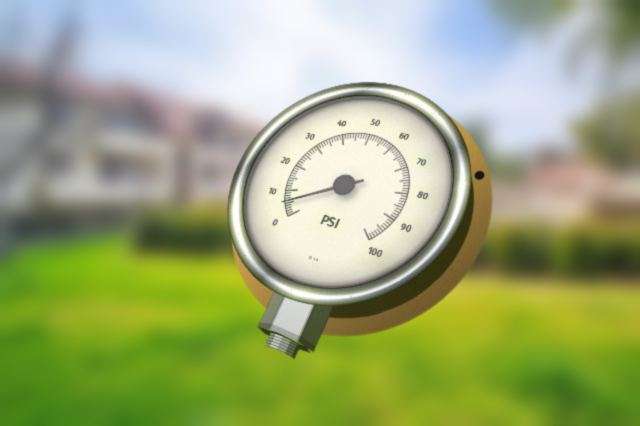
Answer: 5 psi
